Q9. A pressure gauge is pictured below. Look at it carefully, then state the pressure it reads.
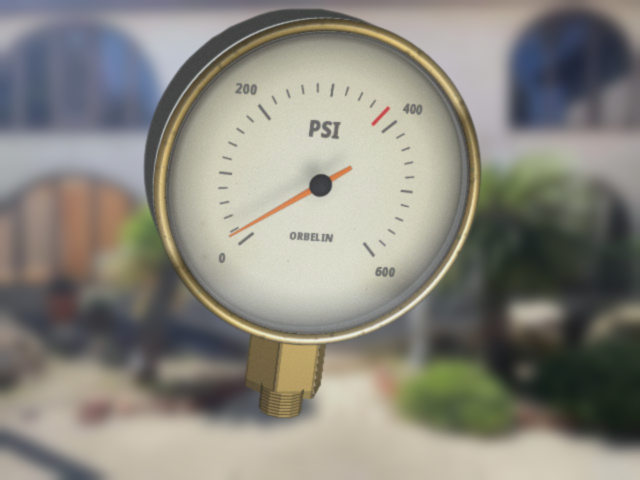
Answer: 20 psi
